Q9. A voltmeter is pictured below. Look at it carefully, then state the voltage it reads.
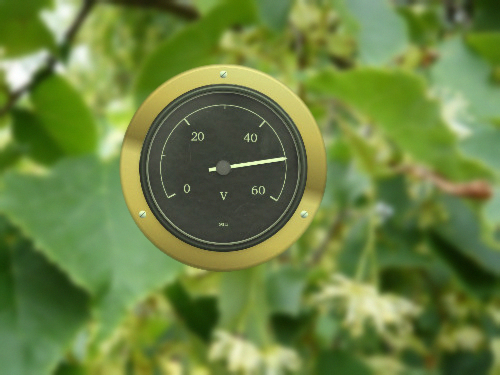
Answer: 50 V
